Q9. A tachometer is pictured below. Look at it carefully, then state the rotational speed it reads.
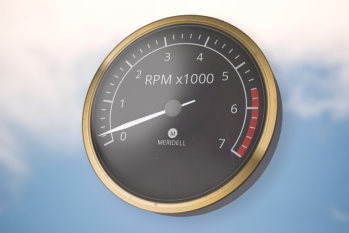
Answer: 200 rpm
